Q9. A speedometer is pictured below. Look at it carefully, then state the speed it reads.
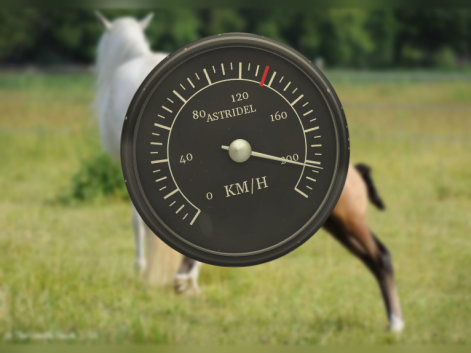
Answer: 202.5 km/h
